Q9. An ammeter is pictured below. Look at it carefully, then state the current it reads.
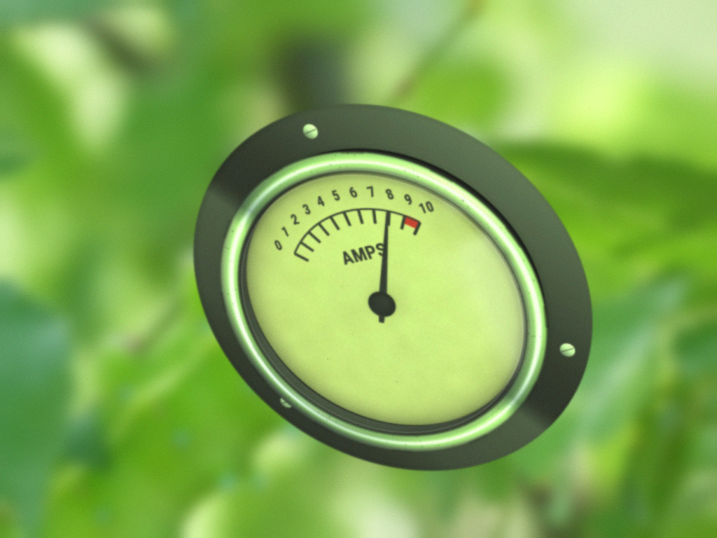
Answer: 8 A
